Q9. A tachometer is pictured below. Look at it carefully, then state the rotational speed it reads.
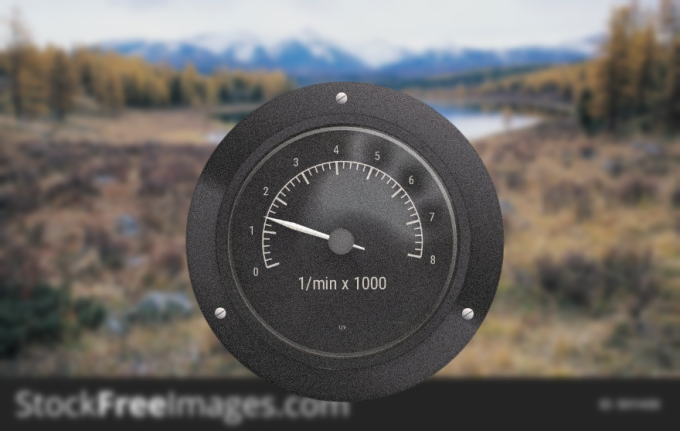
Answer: 1400 rpm
